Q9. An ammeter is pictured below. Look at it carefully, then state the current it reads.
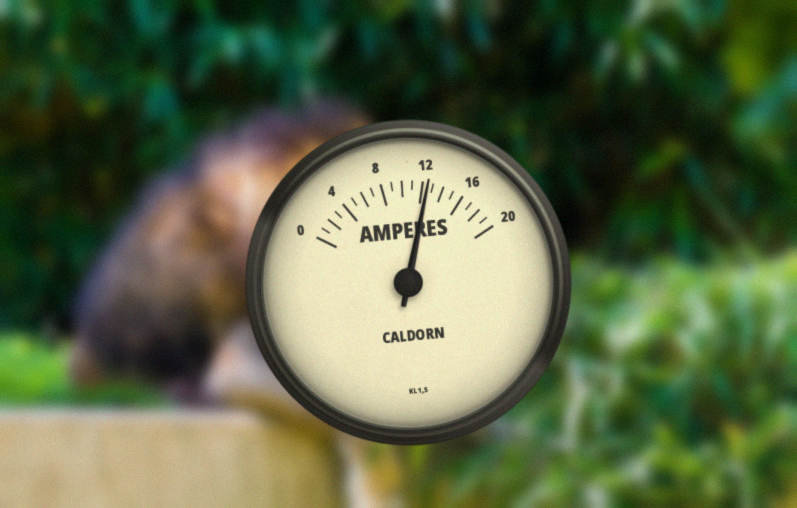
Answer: 12.5 A
